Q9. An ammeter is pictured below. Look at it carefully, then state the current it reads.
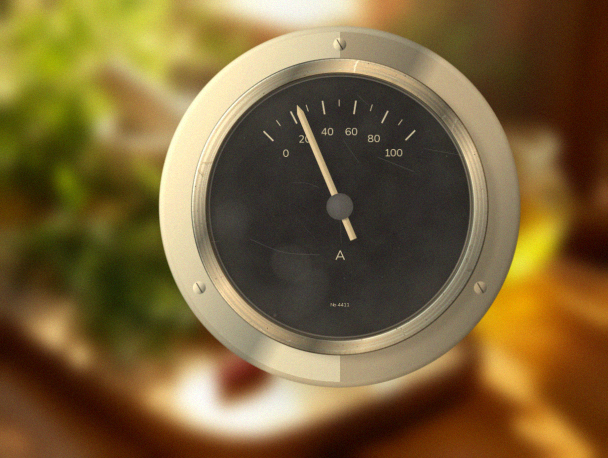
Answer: 25 A
